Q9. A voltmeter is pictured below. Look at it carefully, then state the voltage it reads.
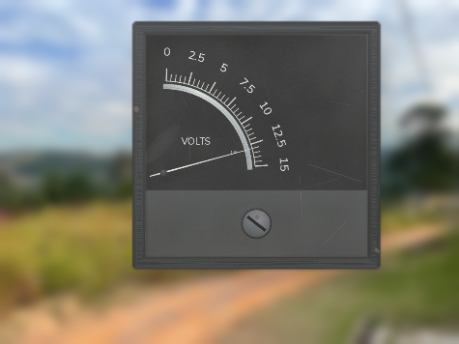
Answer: 13 V
